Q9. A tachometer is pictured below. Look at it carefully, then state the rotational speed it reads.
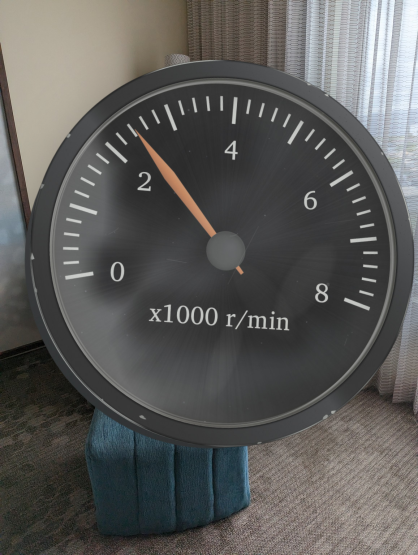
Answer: 2400 rpm
